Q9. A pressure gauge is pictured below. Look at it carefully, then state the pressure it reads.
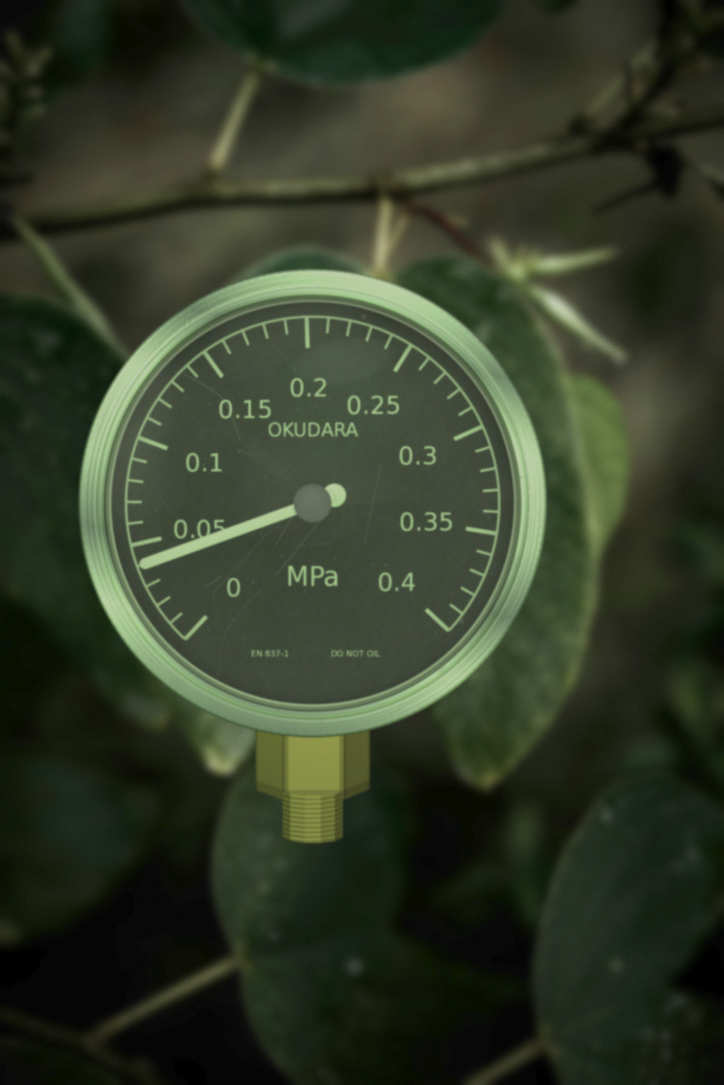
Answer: 0.04 MPa
